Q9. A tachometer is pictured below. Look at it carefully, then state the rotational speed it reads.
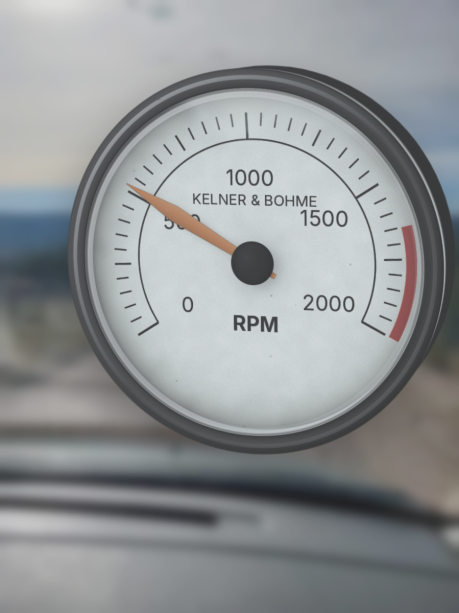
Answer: 525 rpm
